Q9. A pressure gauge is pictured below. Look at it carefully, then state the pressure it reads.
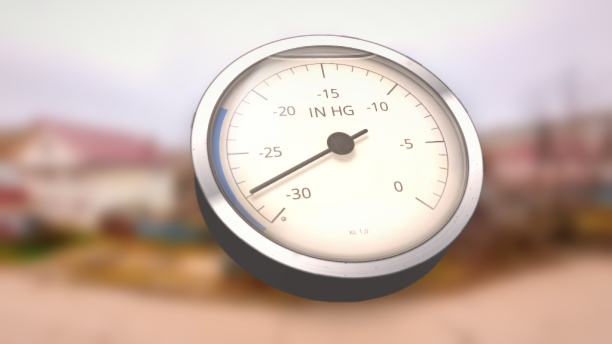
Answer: -28 inHg
